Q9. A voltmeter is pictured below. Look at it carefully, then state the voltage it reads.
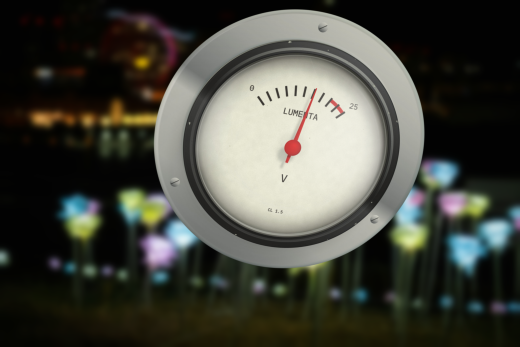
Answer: 15 V
